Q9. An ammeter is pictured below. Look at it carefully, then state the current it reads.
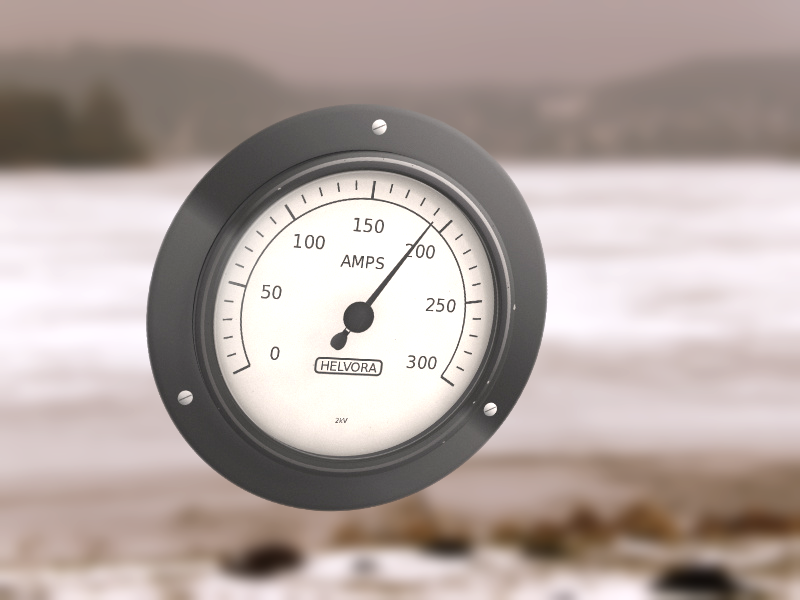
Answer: 190 A
